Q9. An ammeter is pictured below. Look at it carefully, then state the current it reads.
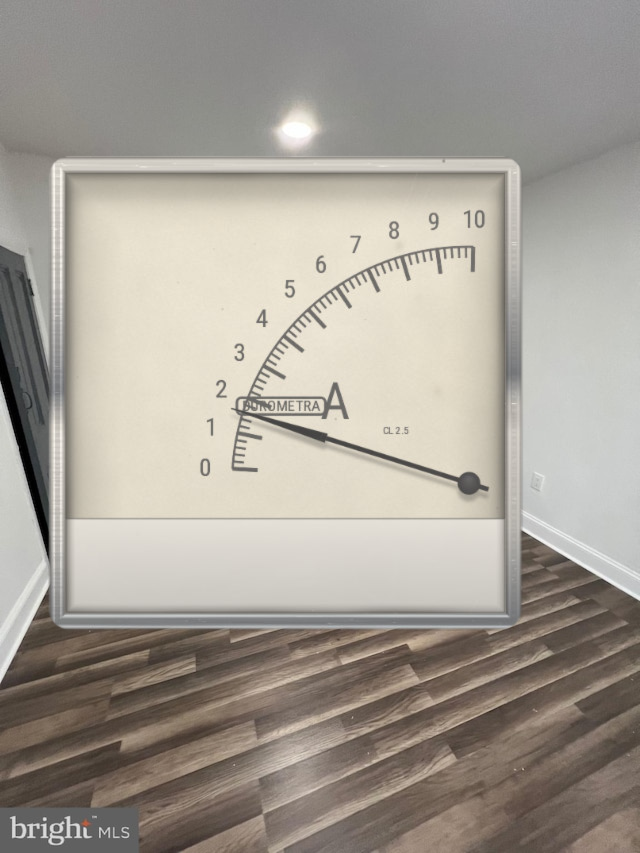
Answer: 1.6 A
